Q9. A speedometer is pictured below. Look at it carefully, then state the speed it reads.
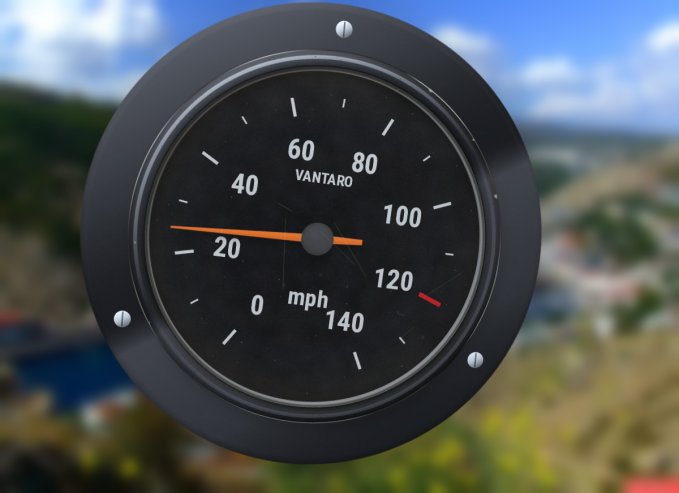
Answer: 25 mph
